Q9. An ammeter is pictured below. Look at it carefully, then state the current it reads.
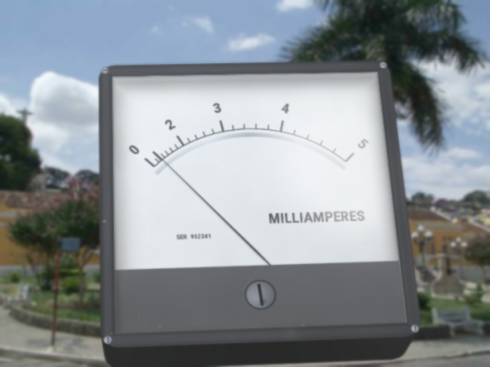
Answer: 1 mA
